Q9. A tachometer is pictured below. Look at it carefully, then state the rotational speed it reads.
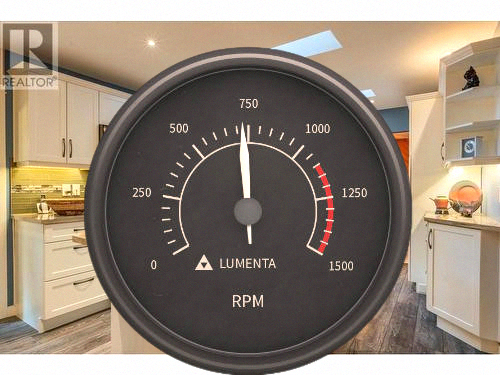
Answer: 725 rpm
